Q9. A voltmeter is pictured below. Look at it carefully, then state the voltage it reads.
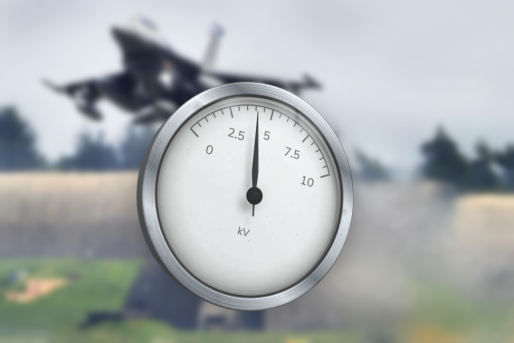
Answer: 4 kV
